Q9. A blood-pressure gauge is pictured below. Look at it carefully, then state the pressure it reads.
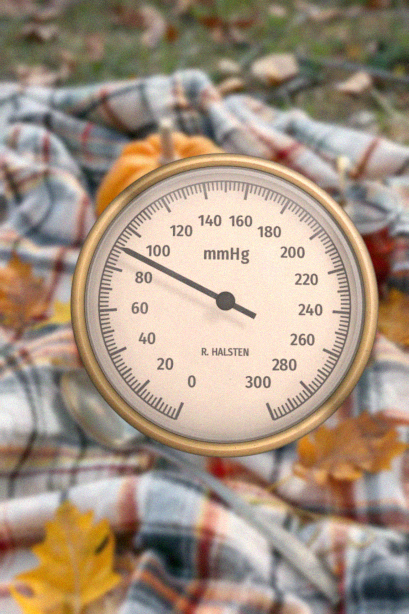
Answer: 90 mmHg
